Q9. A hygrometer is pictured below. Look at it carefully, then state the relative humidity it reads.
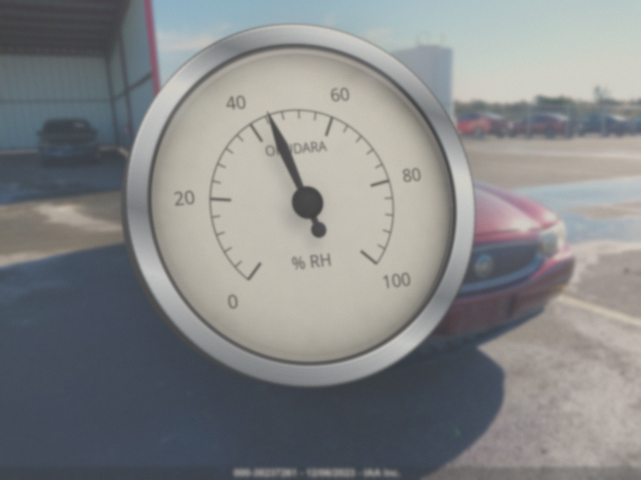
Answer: 44 %
